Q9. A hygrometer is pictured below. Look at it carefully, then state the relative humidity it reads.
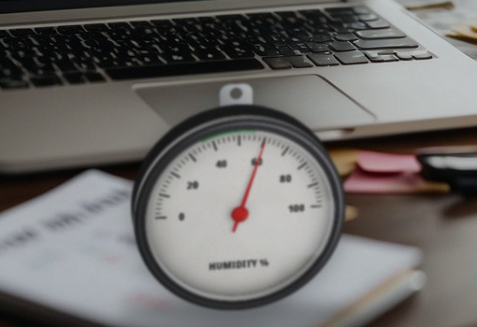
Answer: 60 %
